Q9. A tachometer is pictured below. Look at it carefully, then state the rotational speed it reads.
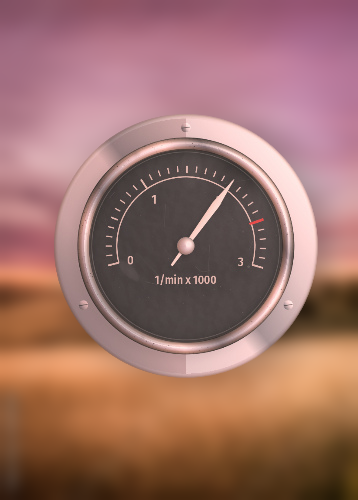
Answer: 2000 rpm
